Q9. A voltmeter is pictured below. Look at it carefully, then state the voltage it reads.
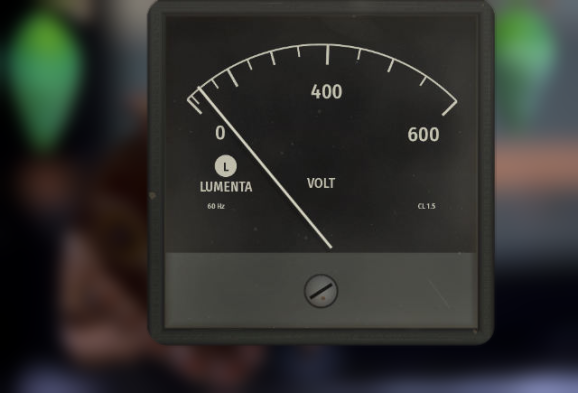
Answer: 100 V
